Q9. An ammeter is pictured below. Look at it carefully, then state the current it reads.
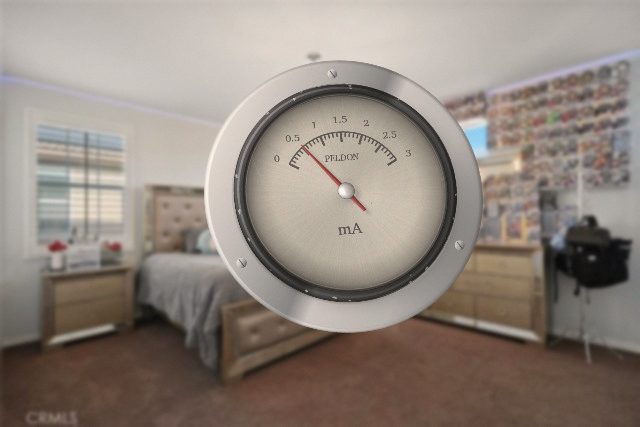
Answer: 0.5 mA
